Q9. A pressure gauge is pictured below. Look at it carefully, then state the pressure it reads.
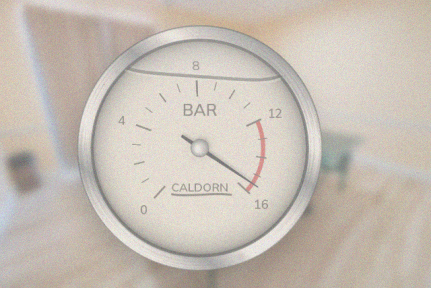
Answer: 15.5 bar
